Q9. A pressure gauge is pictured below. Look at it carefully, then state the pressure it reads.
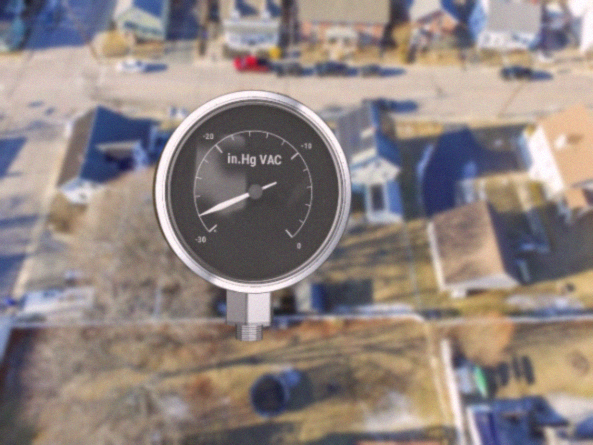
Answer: -28 inHg
